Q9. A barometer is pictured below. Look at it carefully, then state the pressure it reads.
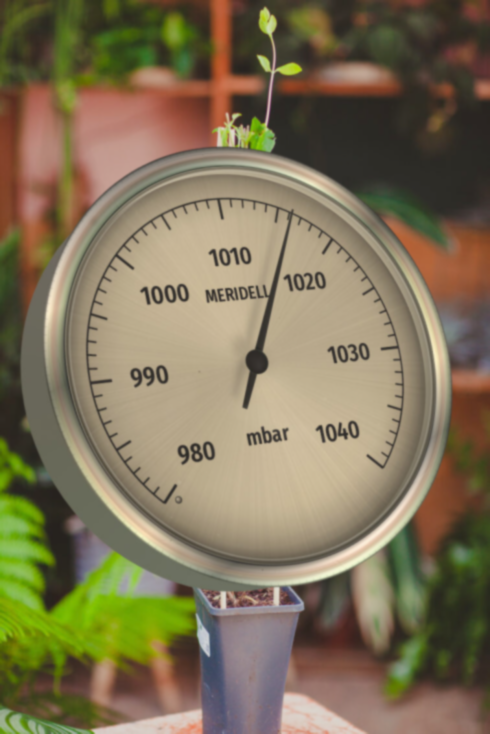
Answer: 1016 mbar
